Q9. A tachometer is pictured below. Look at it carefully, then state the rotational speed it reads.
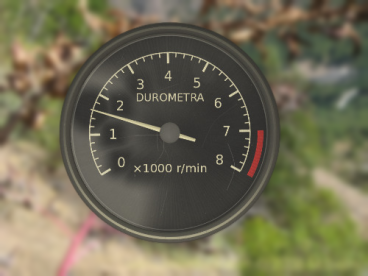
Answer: 1600 rpm
